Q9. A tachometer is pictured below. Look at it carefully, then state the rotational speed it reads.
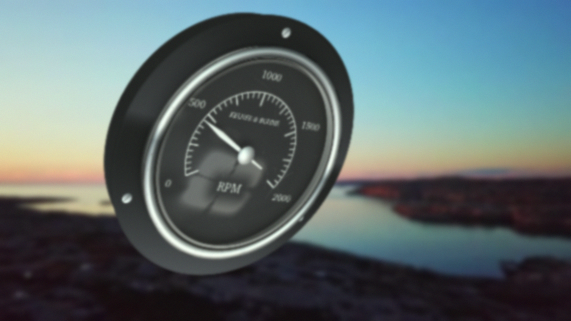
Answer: 450 rpm
